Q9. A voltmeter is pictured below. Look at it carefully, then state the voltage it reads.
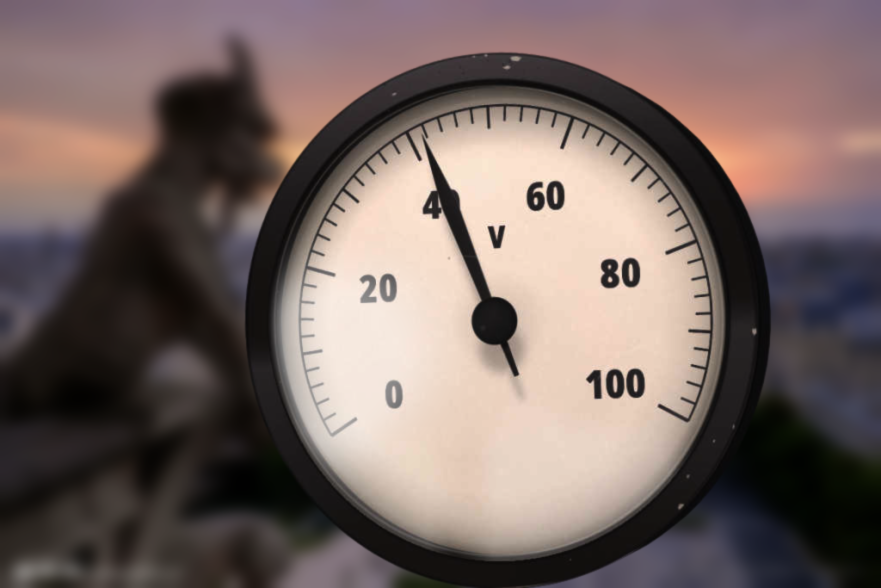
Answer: 42 V
